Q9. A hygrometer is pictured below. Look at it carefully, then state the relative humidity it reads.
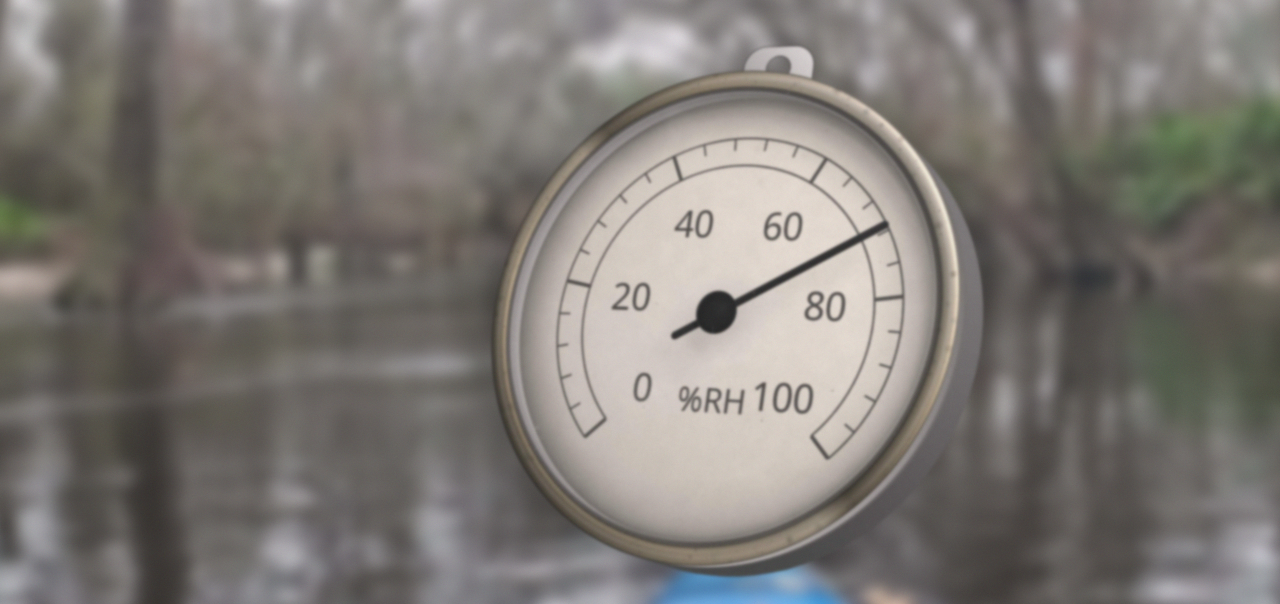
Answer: 72 %
